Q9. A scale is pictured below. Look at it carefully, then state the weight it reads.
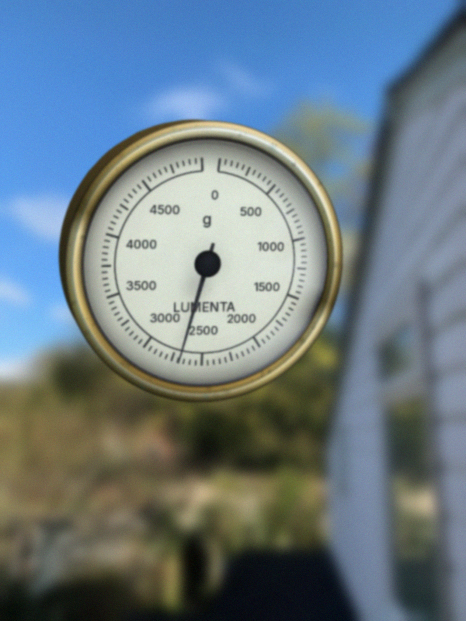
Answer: 2700 g
